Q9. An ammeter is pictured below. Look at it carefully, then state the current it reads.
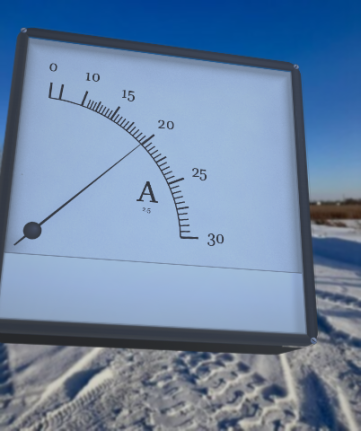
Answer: 20 A
